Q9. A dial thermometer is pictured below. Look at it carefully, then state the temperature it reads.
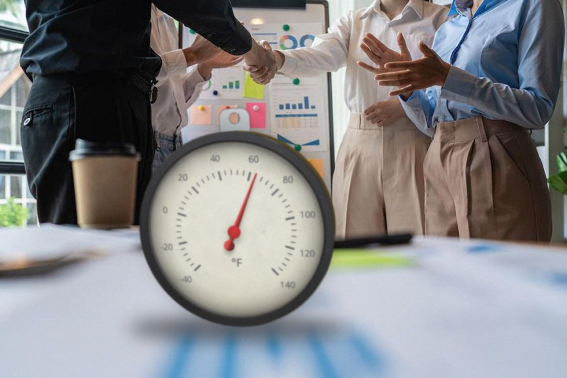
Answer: 64 °F
